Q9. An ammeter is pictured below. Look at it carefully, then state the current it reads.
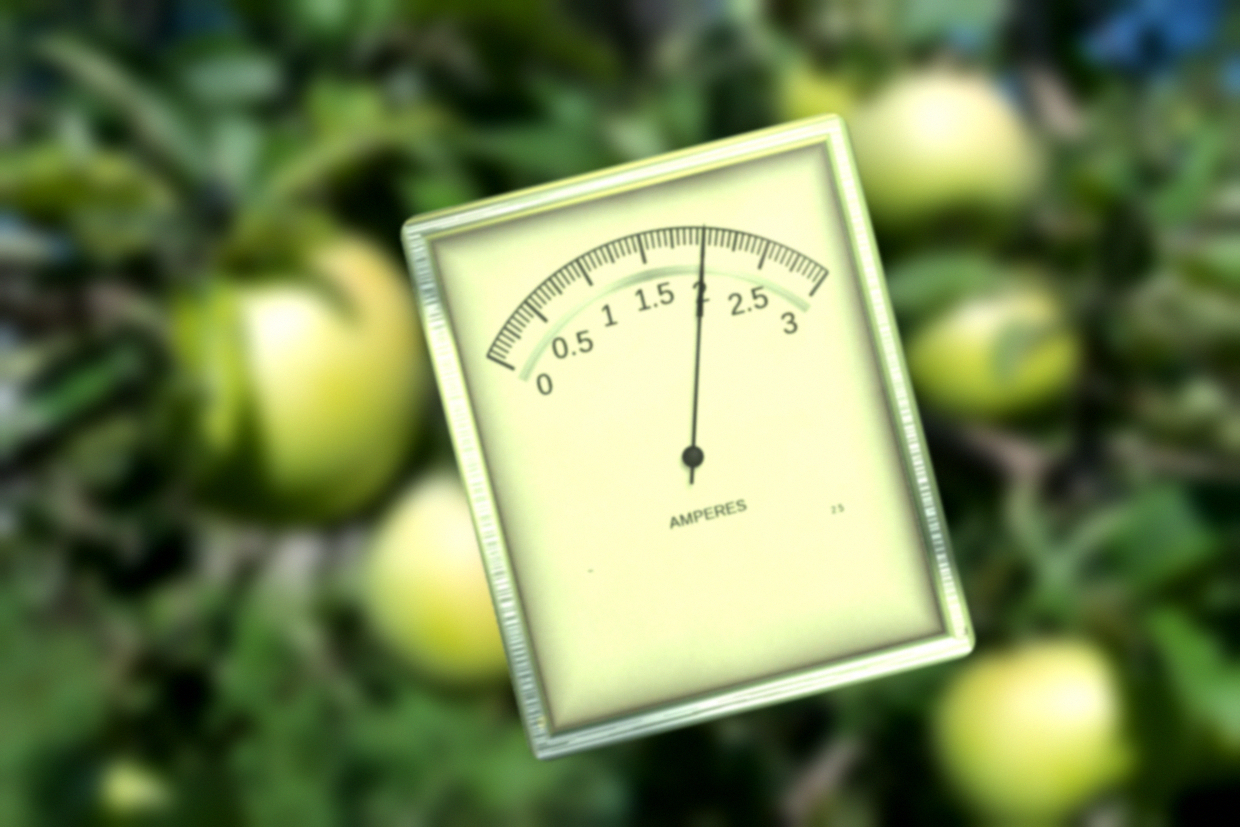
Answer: 2 A
